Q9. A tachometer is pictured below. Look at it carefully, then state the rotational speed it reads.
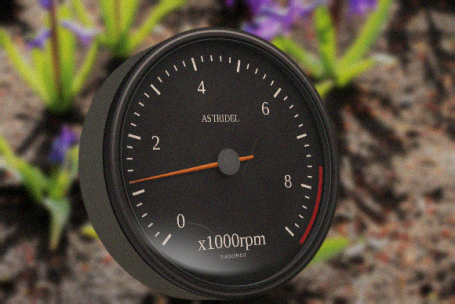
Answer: 1200 rpm
